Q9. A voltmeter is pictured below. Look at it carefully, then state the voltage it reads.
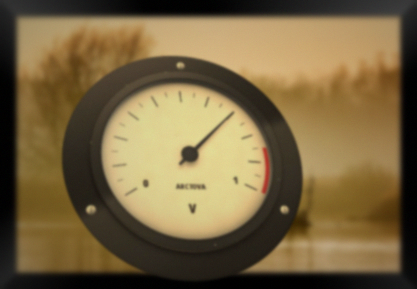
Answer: 0.7 V
